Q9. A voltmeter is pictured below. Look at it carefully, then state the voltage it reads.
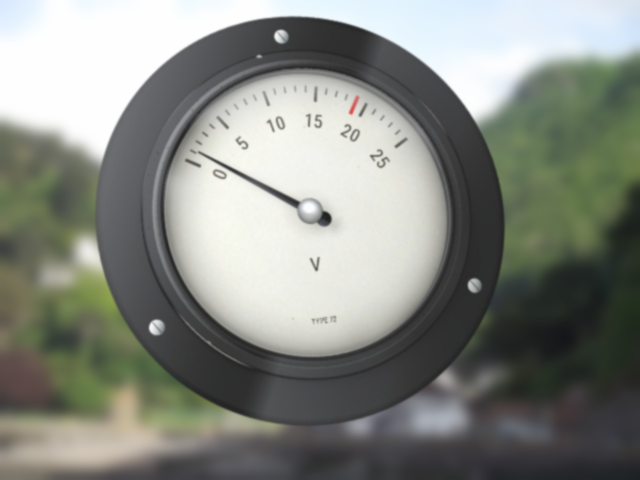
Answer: 1 V
